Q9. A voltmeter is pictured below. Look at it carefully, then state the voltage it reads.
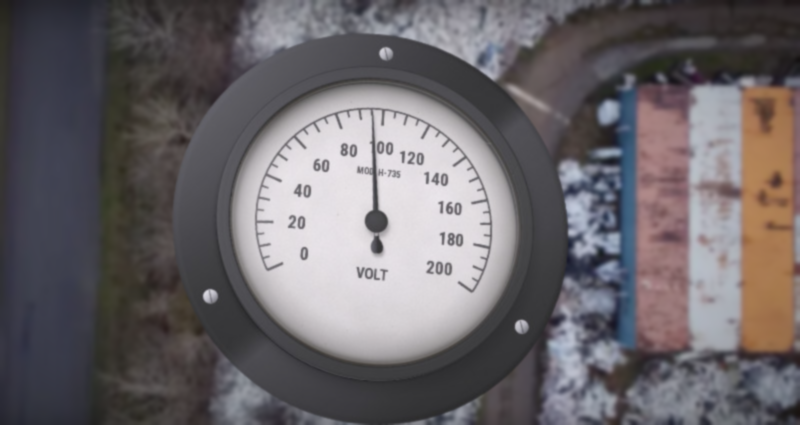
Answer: 95 V
